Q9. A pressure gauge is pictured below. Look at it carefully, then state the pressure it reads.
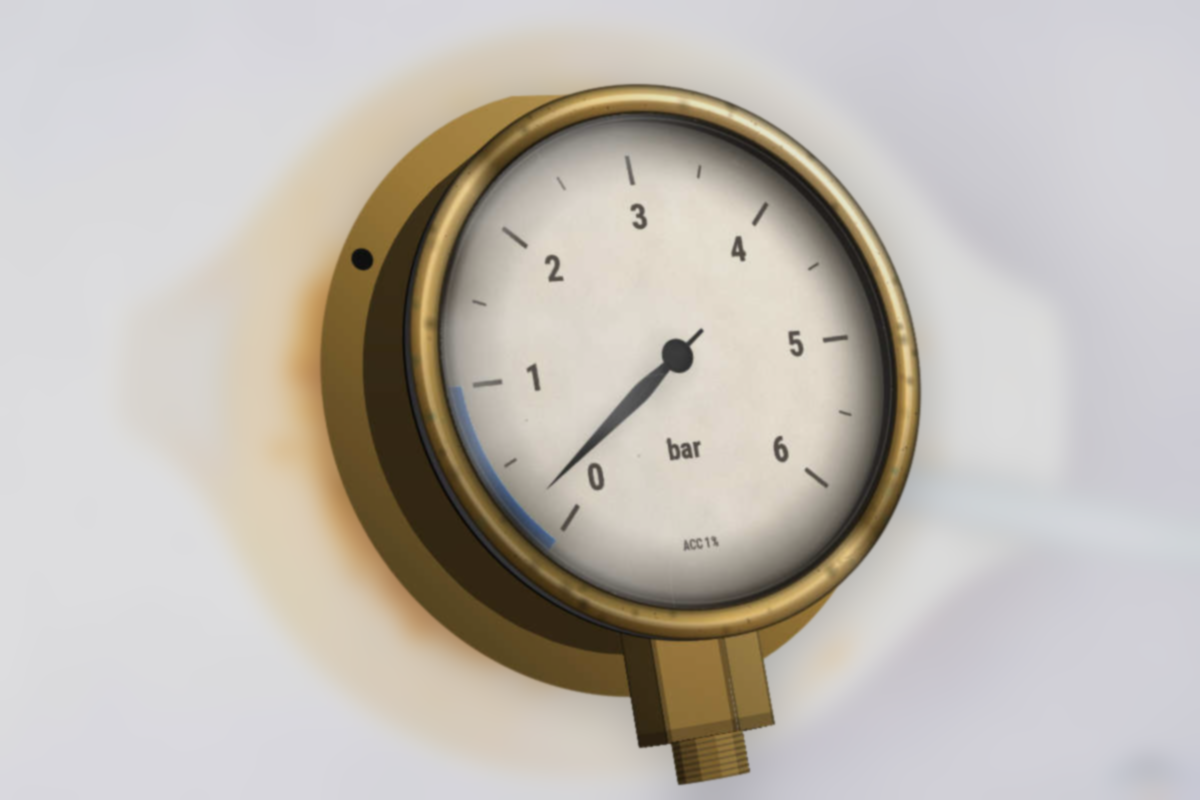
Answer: 0.25 bar
